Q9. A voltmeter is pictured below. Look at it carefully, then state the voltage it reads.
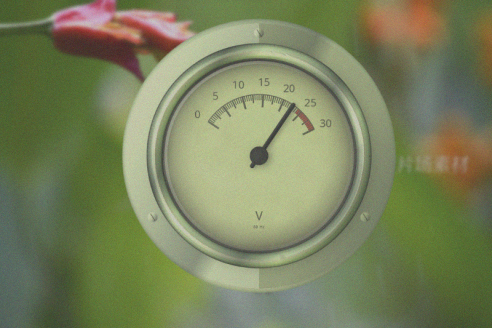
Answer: 22.5 V
